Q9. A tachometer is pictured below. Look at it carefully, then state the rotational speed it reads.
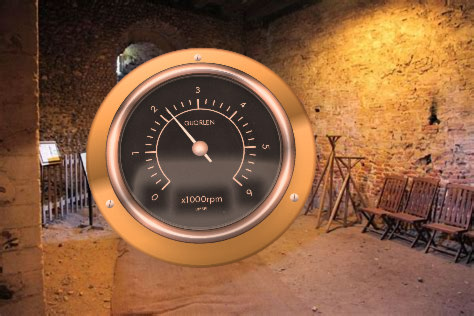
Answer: 2200 rpm
